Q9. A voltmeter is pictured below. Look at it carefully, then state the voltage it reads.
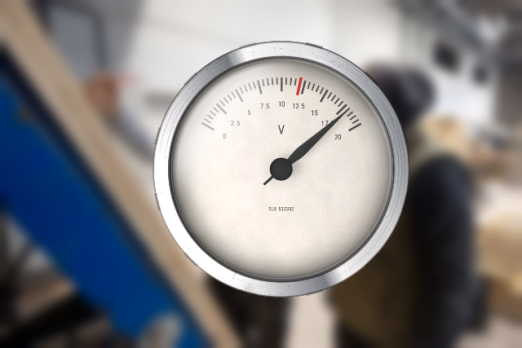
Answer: 18 V
